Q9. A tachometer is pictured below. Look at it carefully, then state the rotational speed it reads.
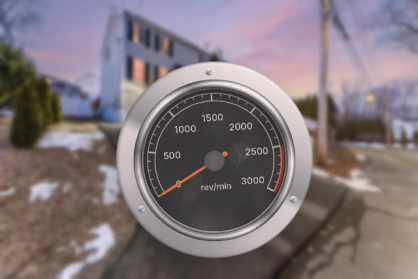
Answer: 0 rpm
